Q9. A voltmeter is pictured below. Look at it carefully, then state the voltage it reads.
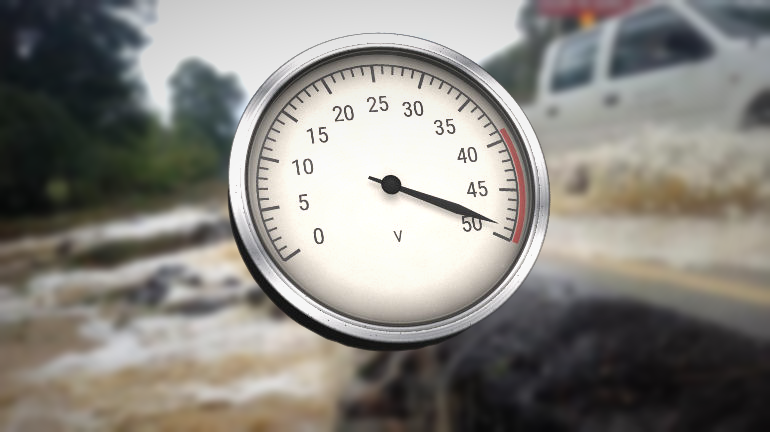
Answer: 49 V
